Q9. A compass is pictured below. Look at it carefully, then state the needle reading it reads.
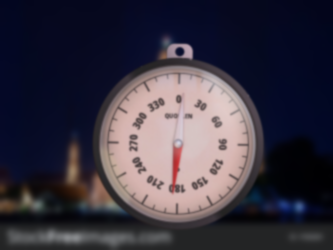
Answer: 185 °
